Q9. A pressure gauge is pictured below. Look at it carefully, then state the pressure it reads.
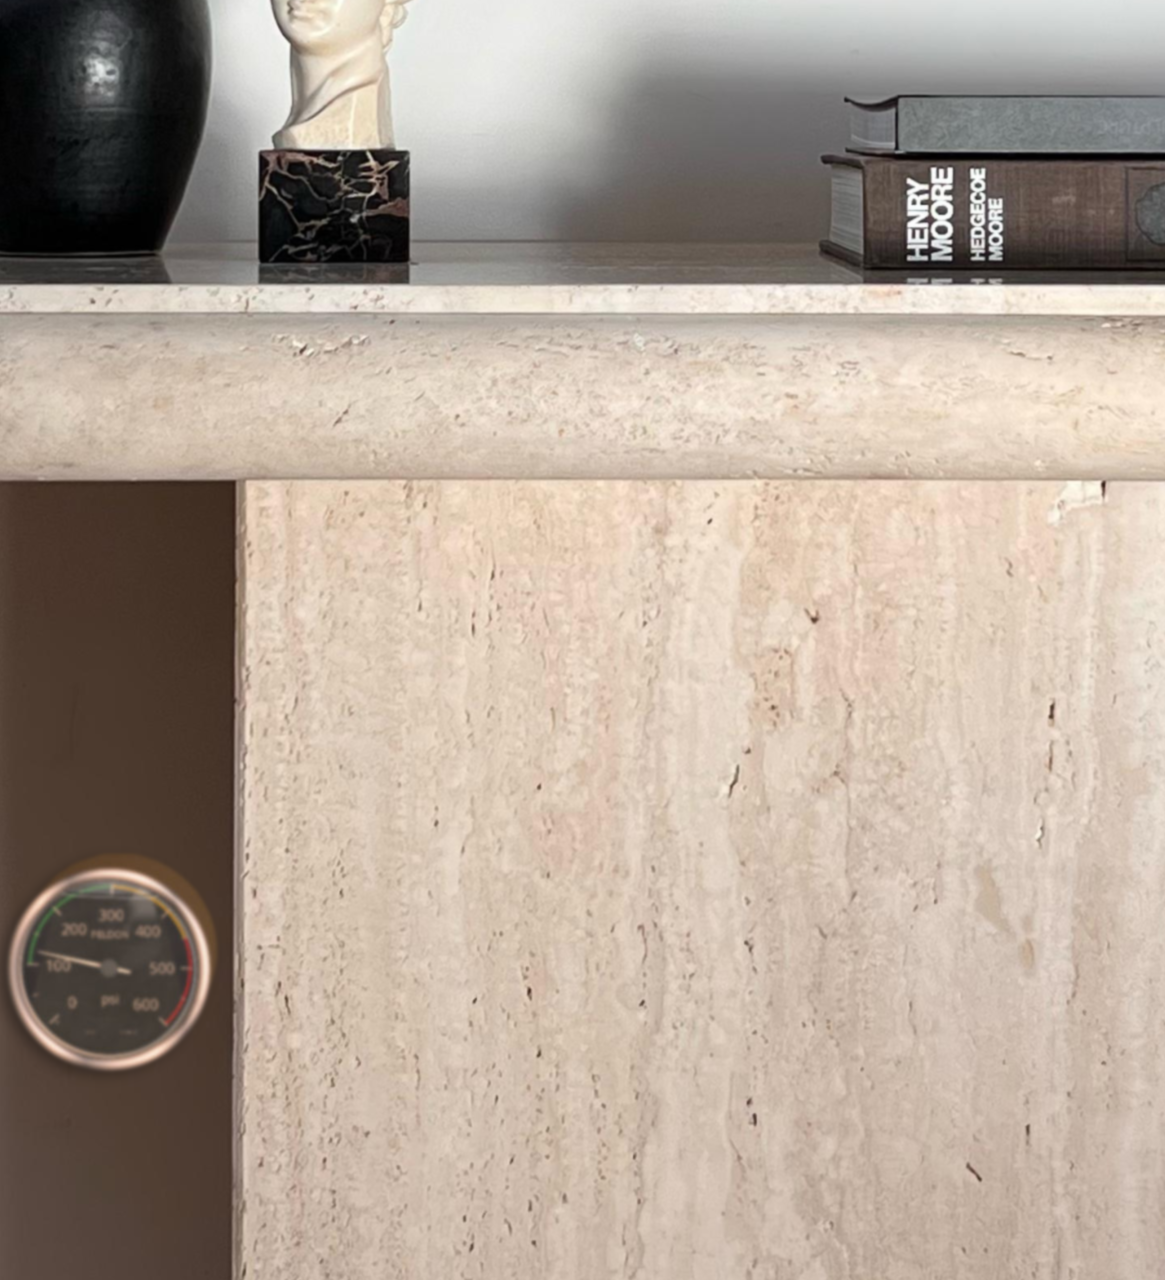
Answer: 125 psi
